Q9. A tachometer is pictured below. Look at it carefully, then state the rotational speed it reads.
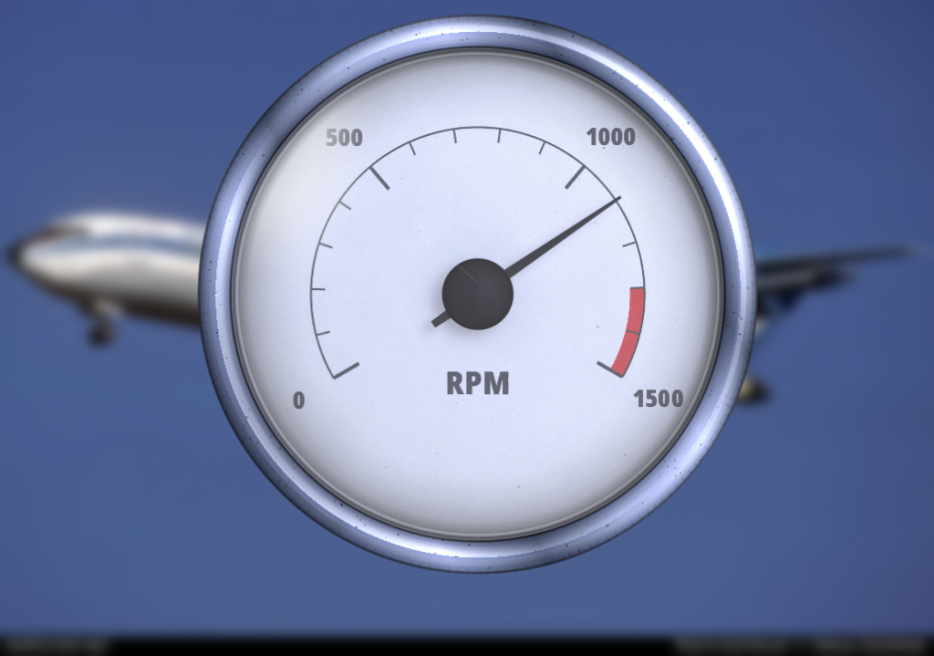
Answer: 1100 rpm
